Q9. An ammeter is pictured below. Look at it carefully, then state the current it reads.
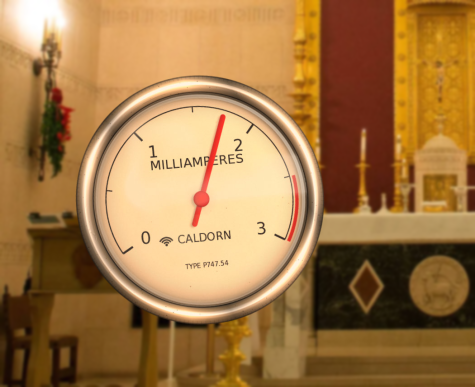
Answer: 1.75 mA
